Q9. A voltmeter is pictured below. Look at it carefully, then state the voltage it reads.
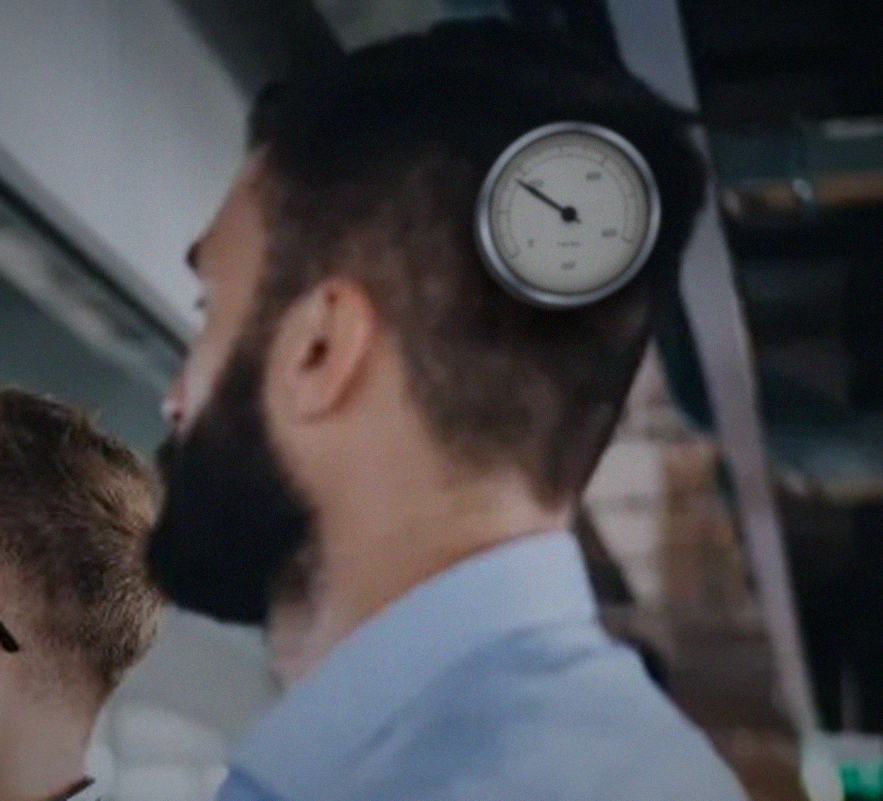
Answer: 175 mV
